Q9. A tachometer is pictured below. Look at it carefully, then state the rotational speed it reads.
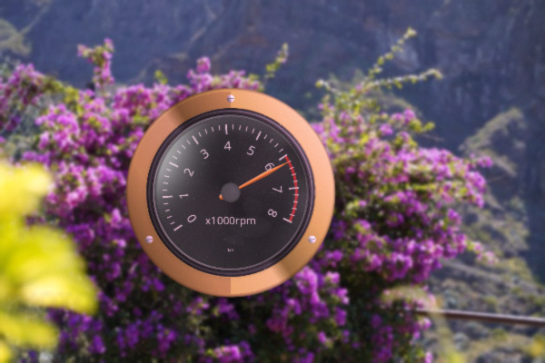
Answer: 6200 rpm
